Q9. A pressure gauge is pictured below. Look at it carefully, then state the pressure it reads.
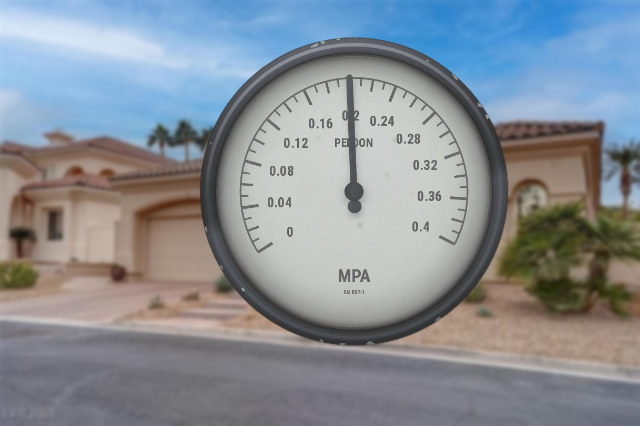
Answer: 0.2 MPa
